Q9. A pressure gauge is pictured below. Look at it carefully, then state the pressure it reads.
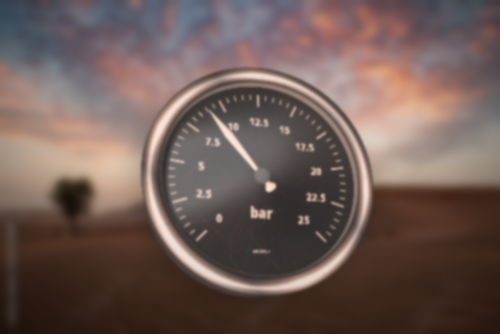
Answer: 9 bar
